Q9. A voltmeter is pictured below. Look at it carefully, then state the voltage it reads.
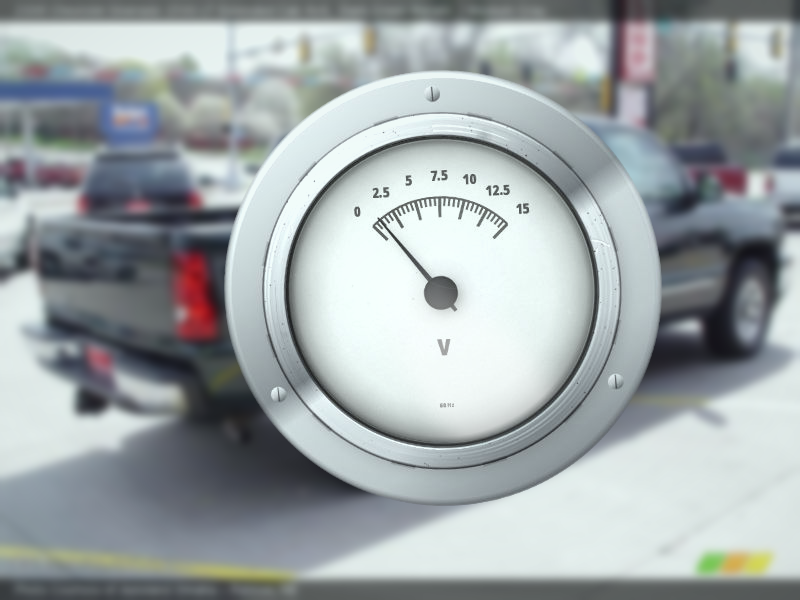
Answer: 1 V
